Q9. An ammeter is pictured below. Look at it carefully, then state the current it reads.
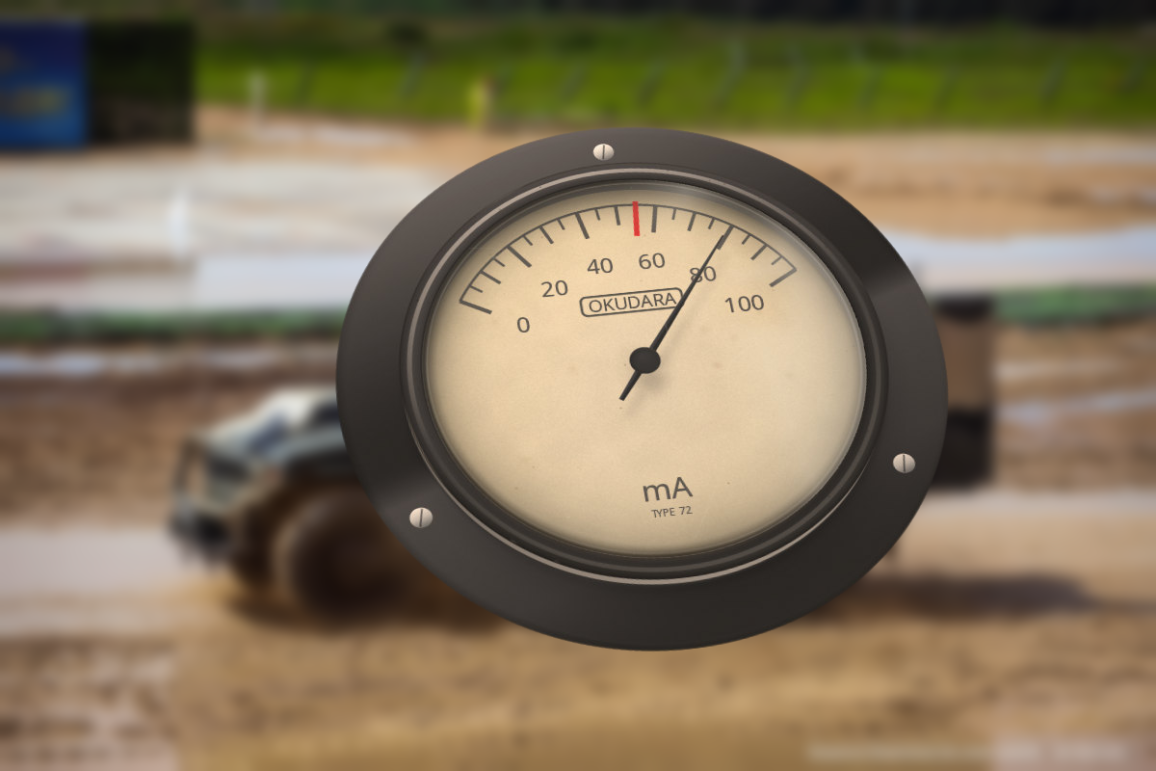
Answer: 80 mA
